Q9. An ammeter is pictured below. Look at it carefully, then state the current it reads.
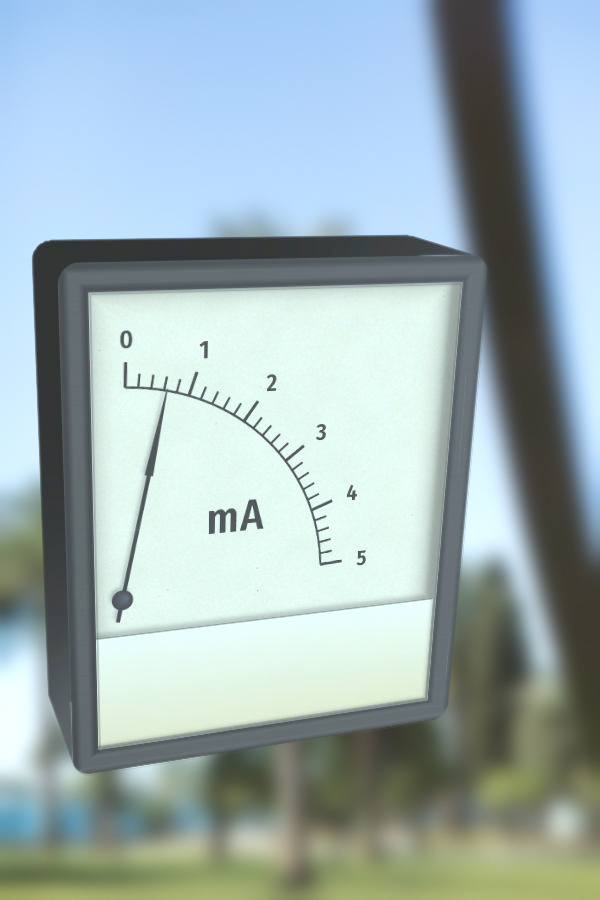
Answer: 0.6 mA
